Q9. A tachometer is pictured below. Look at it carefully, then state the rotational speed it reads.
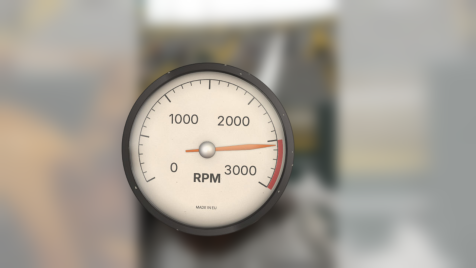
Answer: 2550 rpm
